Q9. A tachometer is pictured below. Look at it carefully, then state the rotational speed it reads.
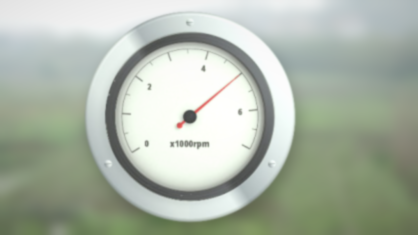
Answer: 5000 rpm
